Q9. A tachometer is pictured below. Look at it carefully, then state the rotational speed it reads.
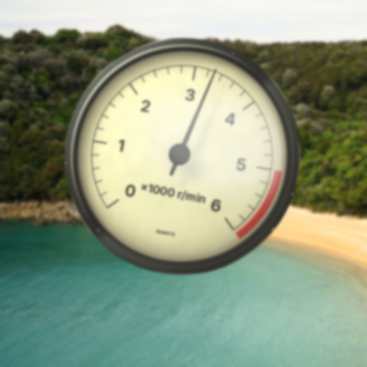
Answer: 3300 rpm
